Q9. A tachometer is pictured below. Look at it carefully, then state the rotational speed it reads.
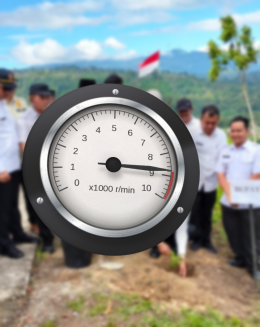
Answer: 8800 rpm
